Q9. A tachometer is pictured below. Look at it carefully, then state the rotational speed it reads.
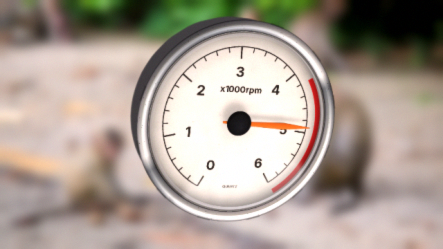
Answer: 4900 rpm
